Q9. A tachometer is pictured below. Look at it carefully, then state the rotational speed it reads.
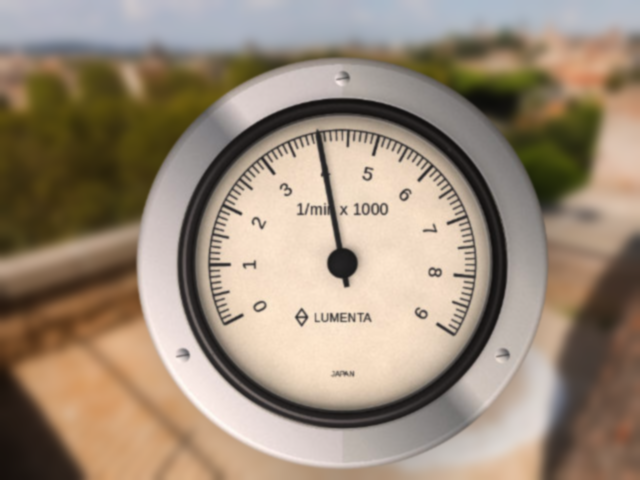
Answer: 4000 rpm
